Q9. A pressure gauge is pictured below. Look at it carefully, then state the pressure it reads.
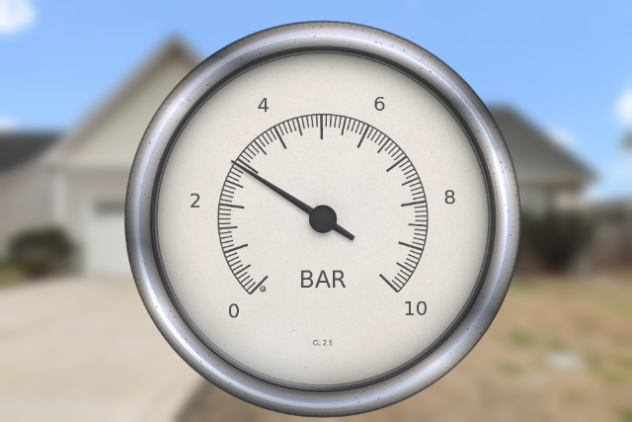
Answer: 2.9 bar
